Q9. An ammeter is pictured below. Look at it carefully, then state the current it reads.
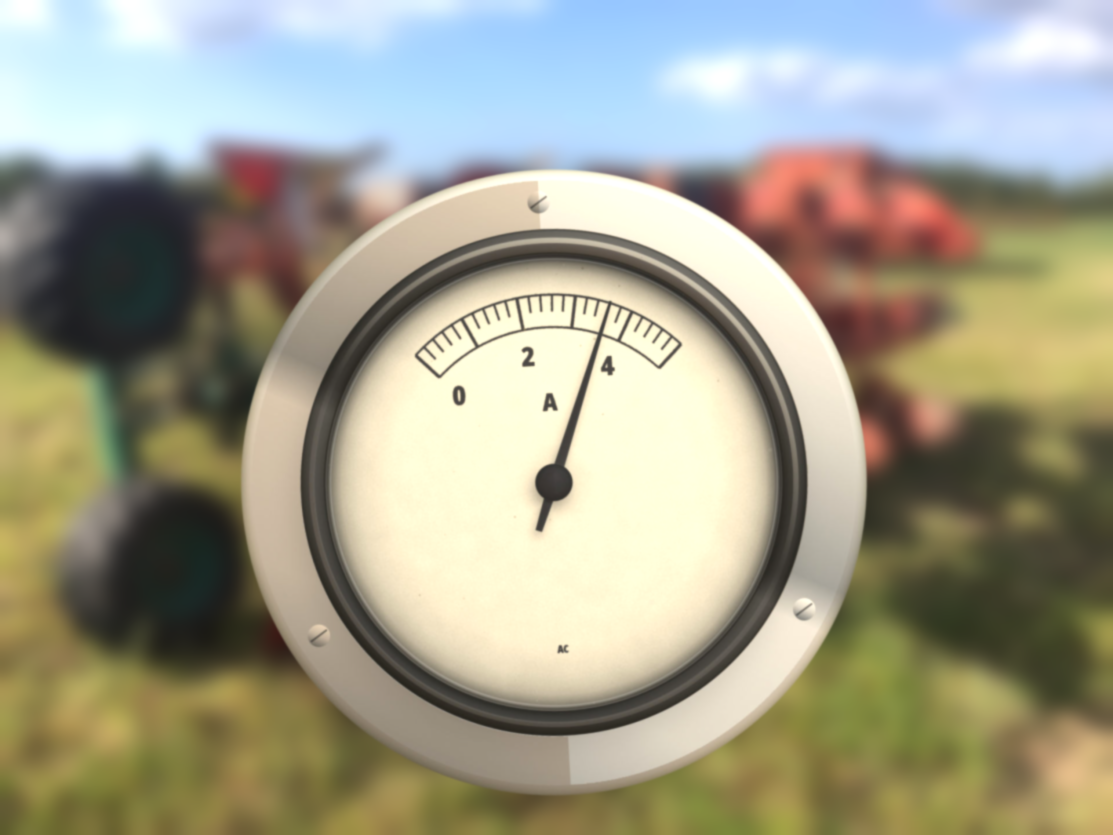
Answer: 3.6 A
